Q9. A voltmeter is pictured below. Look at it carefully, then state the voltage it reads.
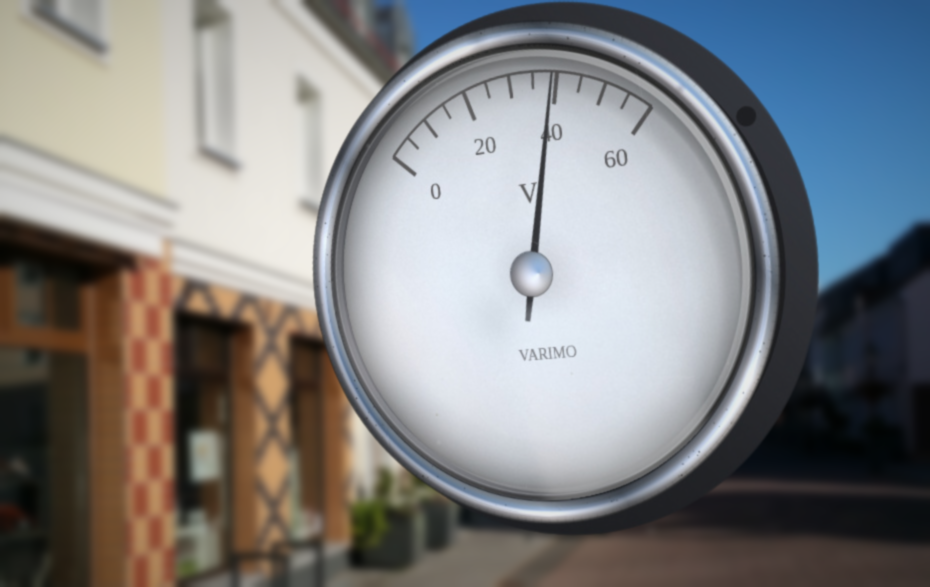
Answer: 40 V
